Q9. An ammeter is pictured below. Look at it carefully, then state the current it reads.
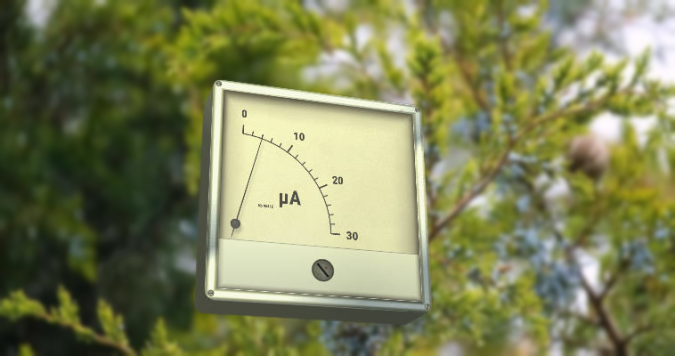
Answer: 4 µA
